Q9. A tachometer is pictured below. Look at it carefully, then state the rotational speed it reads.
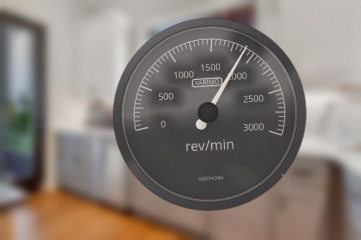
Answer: 1900 rpm
